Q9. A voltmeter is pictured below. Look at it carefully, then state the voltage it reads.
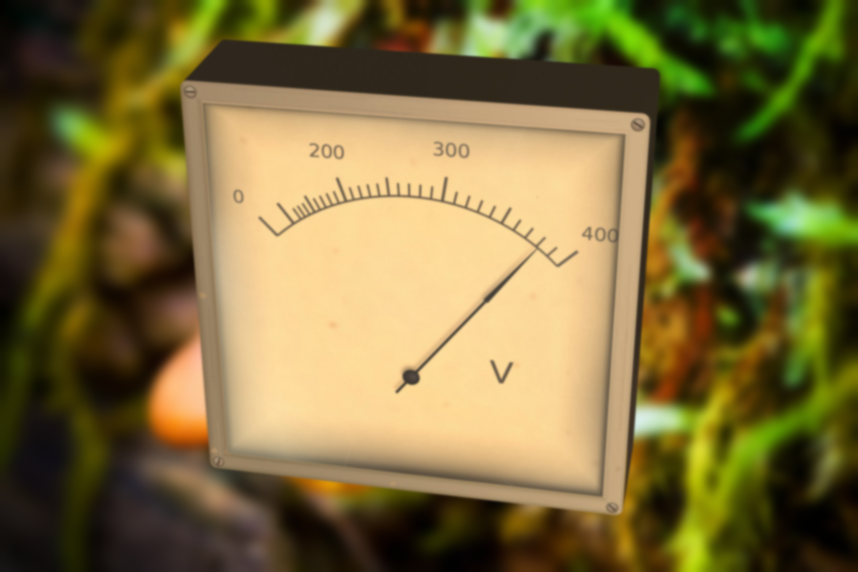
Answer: 380 V
